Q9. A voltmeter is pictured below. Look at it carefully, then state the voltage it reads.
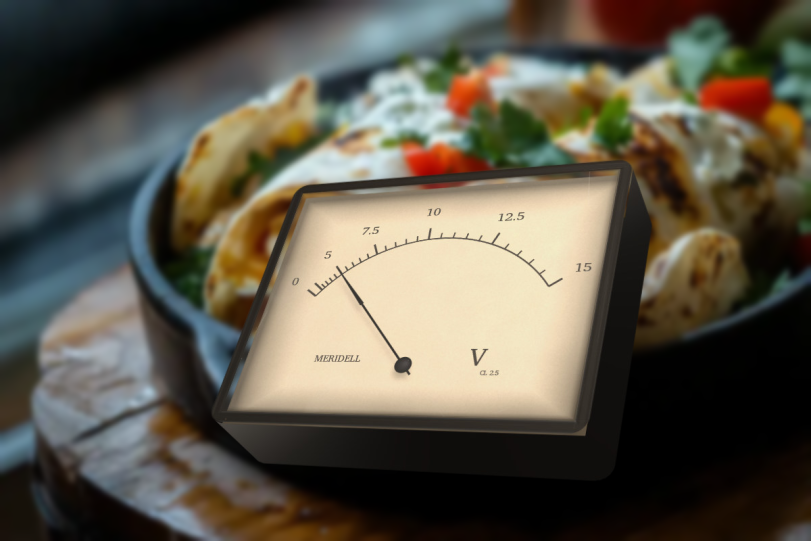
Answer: 5 V
